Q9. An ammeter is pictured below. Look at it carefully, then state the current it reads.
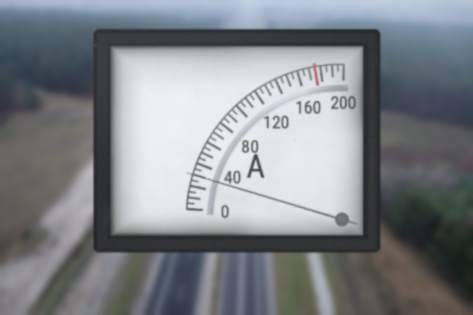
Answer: 30 A
